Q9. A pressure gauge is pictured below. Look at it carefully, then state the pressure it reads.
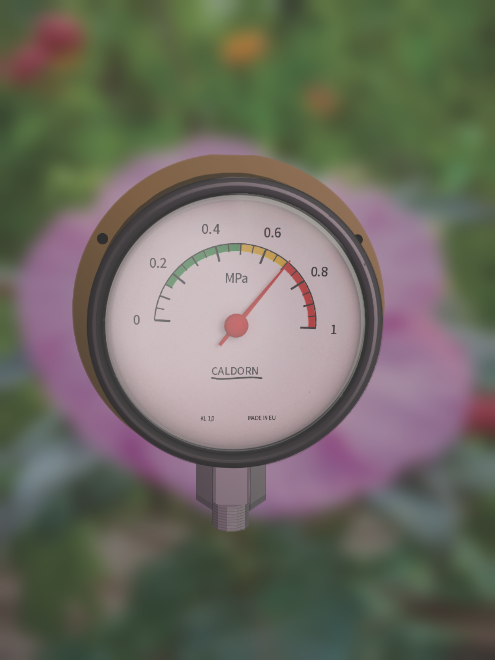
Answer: 0.7 MPa
